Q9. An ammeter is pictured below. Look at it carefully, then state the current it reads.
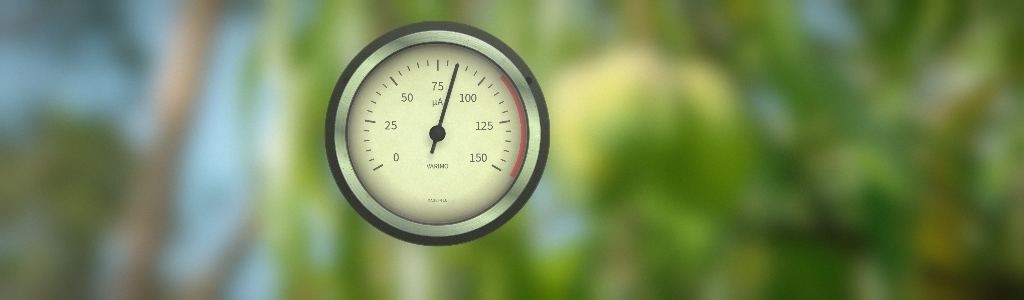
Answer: 85 µA
